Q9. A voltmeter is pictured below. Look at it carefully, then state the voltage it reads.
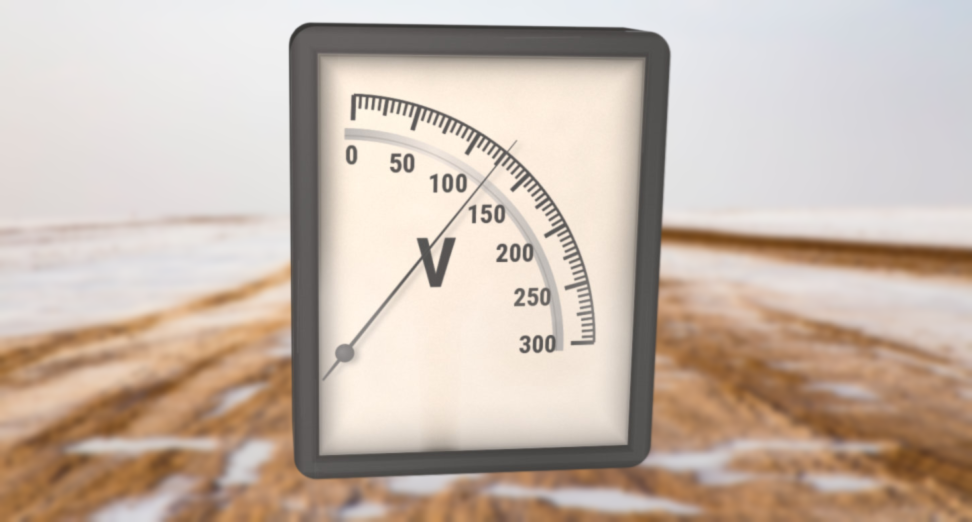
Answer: 125 V
